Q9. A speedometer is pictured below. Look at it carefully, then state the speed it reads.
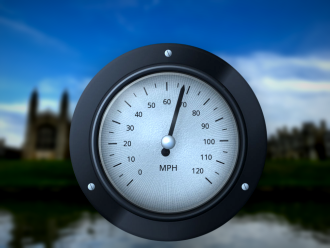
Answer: 67.5 mph
